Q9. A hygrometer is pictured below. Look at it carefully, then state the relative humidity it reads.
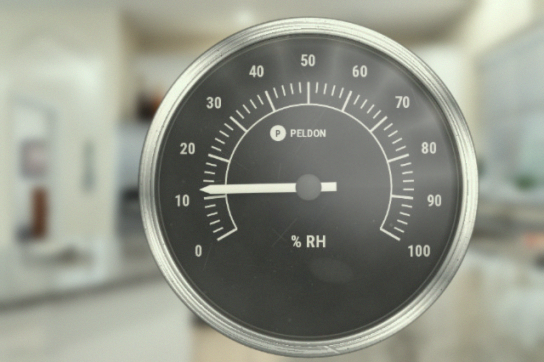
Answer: 12 %
